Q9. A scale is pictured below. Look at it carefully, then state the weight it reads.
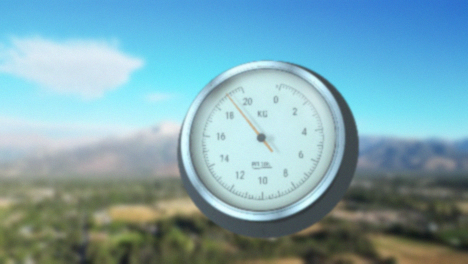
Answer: 19 kg
